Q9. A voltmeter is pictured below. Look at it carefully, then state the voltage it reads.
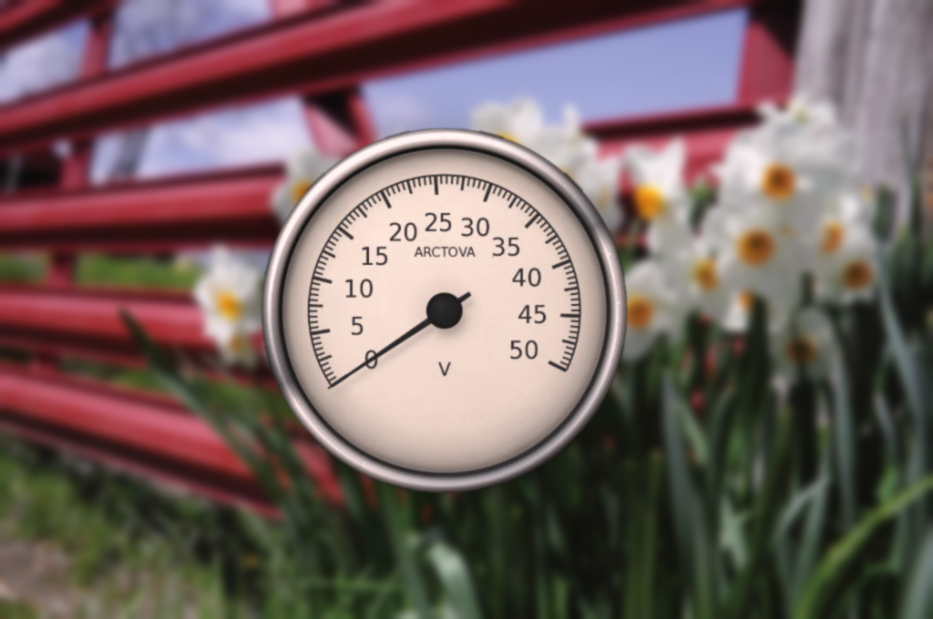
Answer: 0 V
